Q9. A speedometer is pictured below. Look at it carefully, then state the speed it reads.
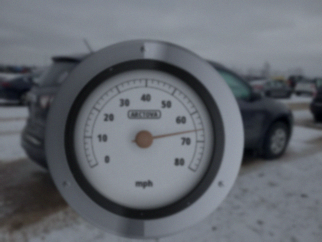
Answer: 66 mph
